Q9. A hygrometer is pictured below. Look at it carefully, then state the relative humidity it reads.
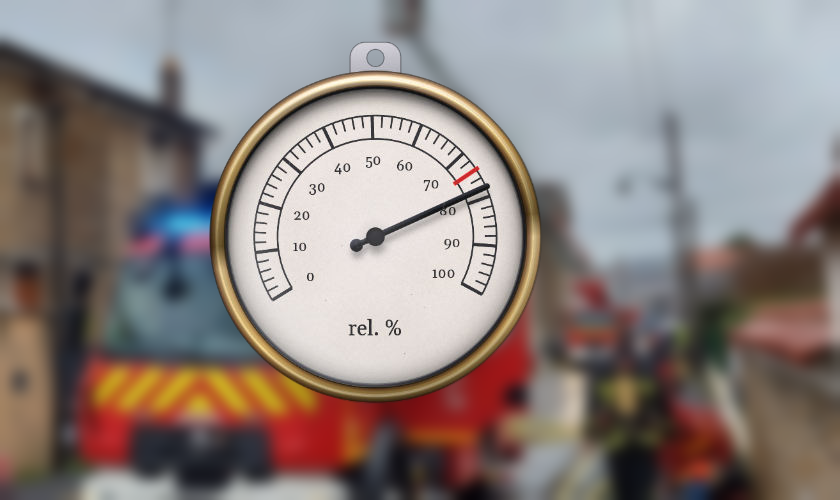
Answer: 78 %
